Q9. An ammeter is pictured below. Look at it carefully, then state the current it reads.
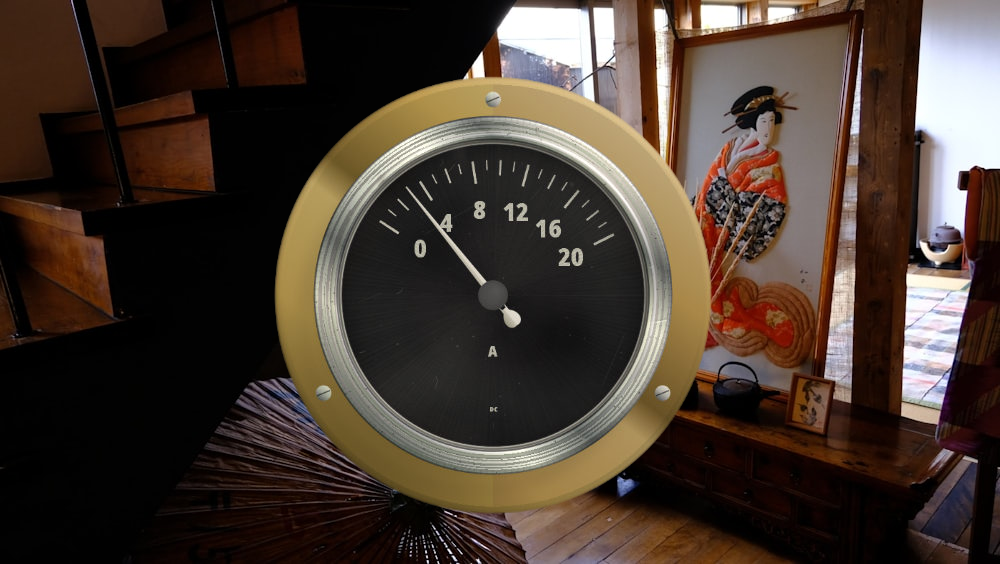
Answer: 3 A
